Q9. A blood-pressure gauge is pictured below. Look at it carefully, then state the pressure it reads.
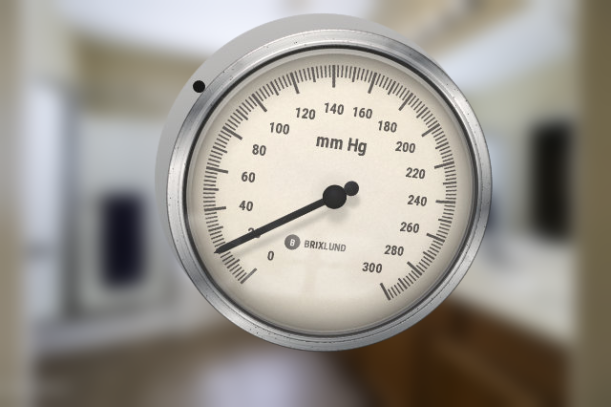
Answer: 20 mmHg
